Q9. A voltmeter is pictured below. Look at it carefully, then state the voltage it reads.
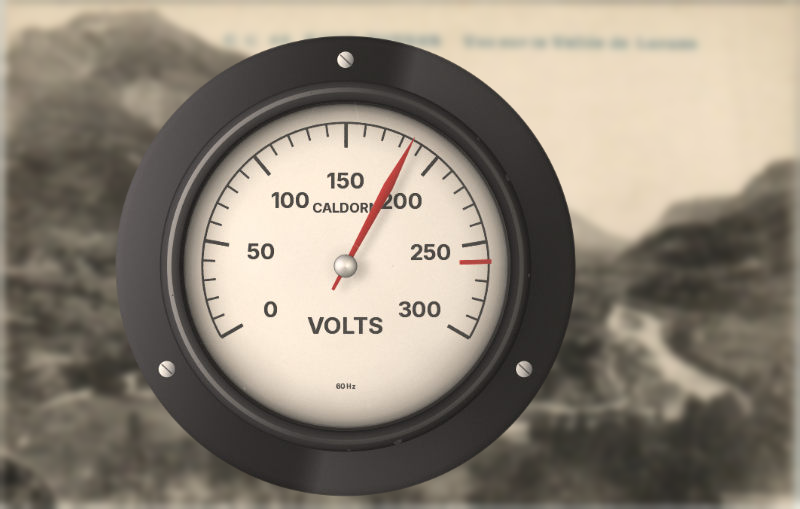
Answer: 185 V
